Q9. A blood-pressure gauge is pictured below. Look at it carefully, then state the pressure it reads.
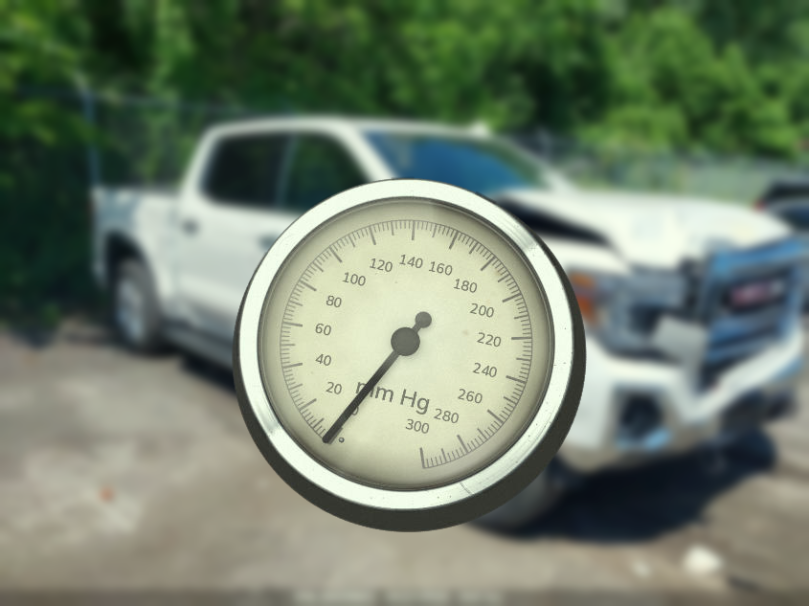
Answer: 2 mmHg
